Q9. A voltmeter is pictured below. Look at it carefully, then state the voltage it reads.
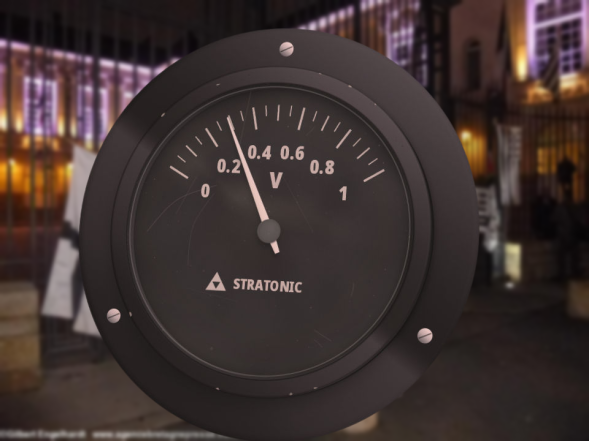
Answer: 0.3 V
